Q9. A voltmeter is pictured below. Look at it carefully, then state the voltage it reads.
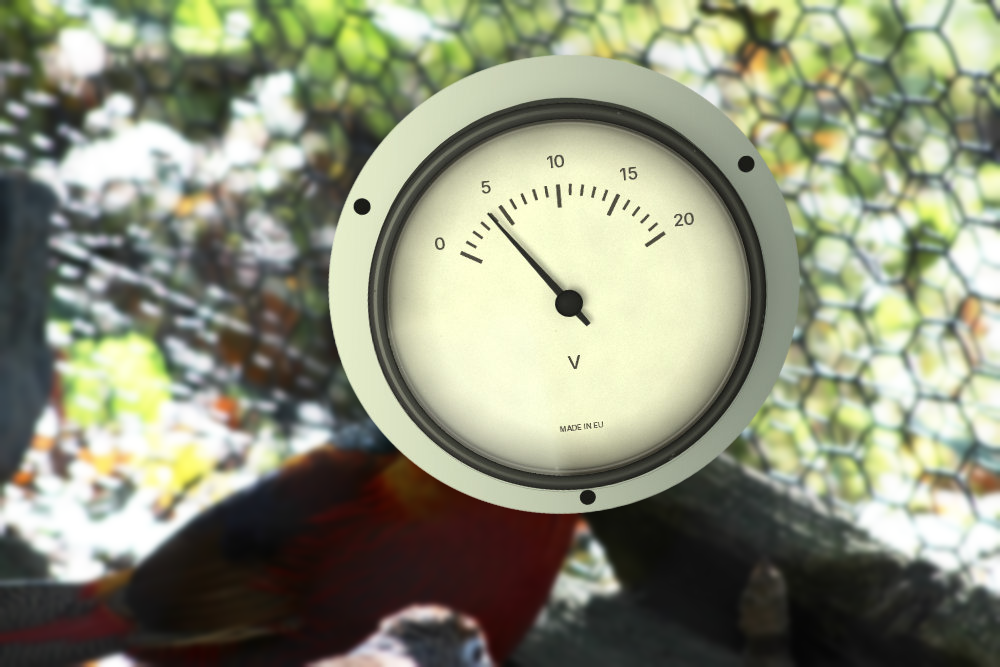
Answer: 4 V
